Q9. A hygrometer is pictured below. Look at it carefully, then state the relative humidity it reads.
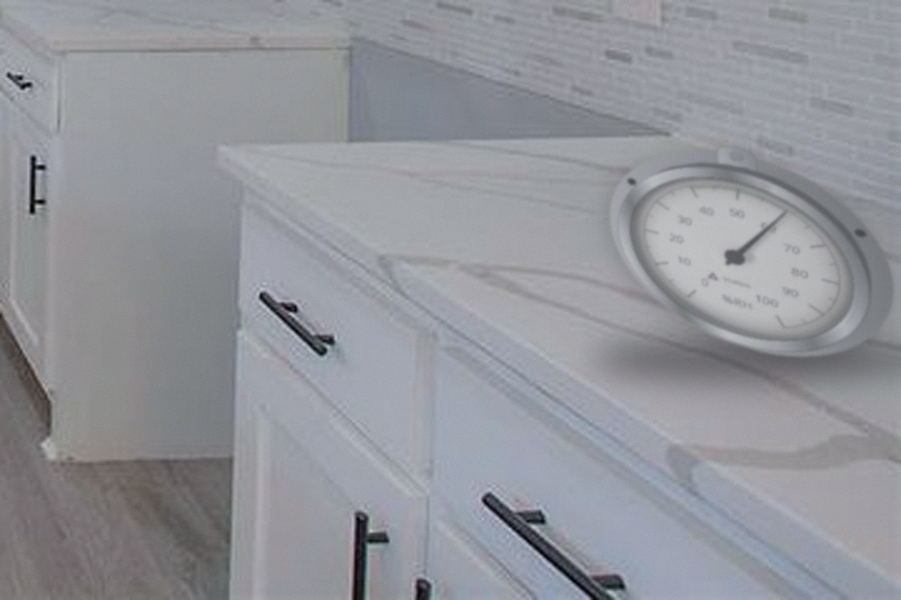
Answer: 60 %
